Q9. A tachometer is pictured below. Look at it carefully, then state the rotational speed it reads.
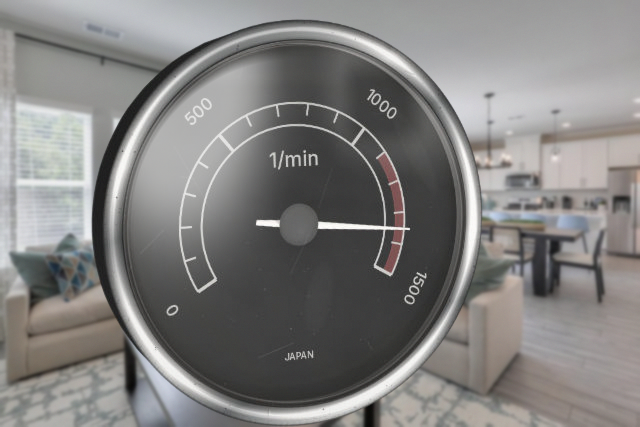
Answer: 1350 rpm
